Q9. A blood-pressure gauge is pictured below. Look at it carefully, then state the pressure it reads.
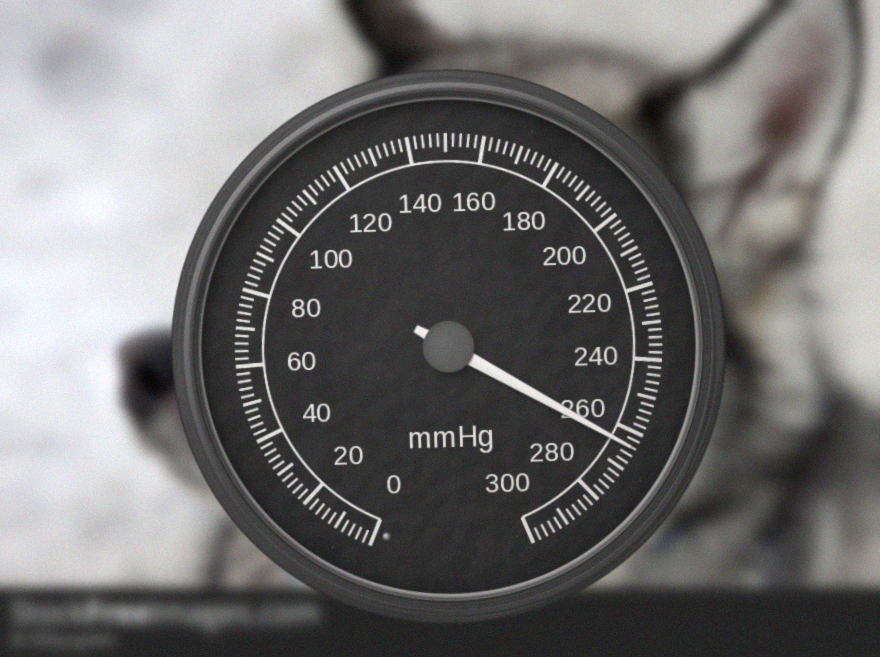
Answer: 264 mmHg
